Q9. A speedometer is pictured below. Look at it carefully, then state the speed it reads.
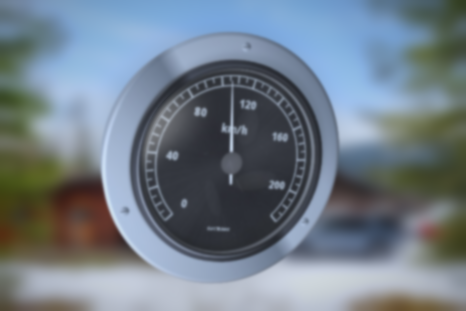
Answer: 105 km/h
